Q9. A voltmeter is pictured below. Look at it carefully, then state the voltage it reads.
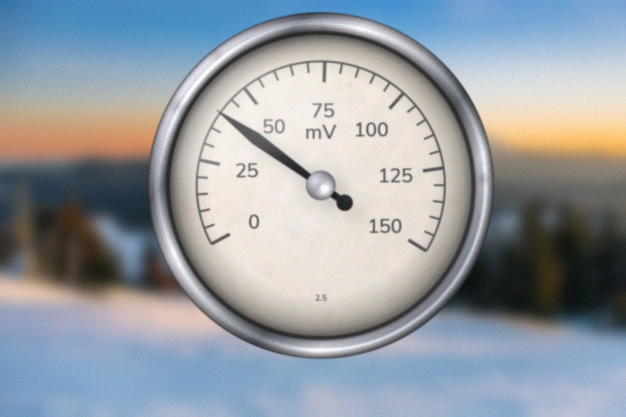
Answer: 40 mV
